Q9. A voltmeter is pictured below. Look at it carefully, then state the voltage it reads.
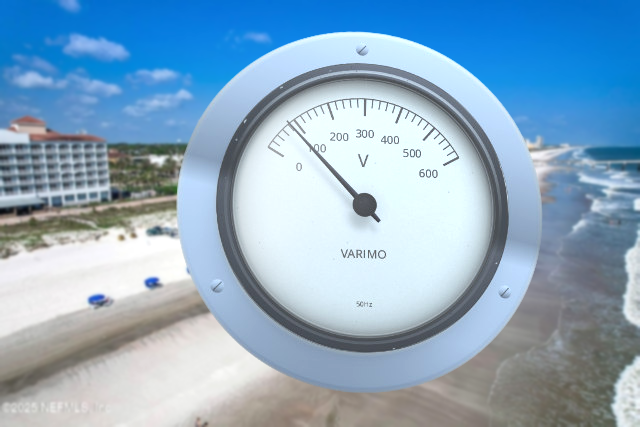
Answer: 80 V
